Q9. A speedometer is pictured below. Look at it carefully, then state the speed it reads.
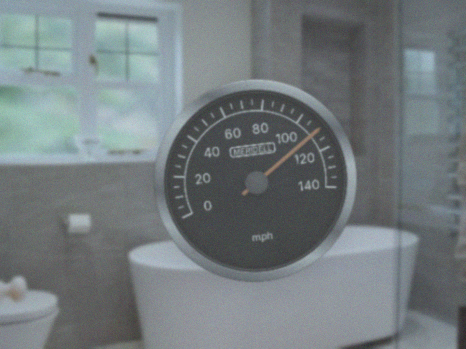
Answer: 110 mph
